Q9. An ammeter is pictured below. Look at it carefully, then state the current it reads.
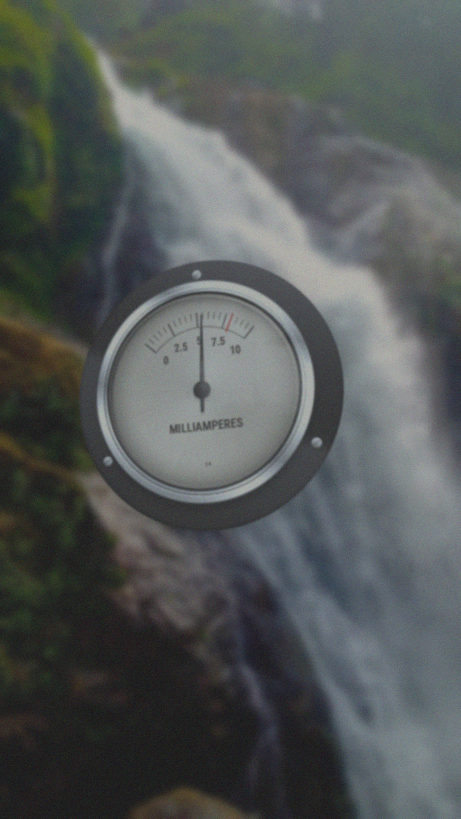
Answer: 5.5 mA
